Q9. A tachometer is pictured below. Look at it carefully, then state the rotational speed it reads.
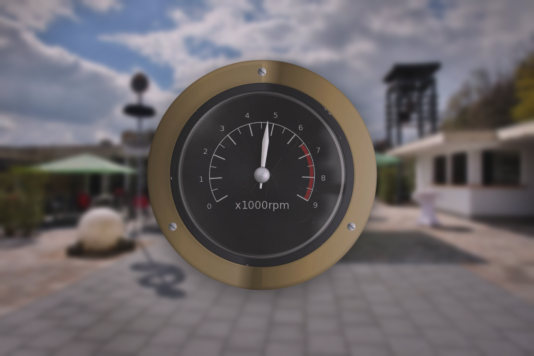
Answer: 4750 rpm
